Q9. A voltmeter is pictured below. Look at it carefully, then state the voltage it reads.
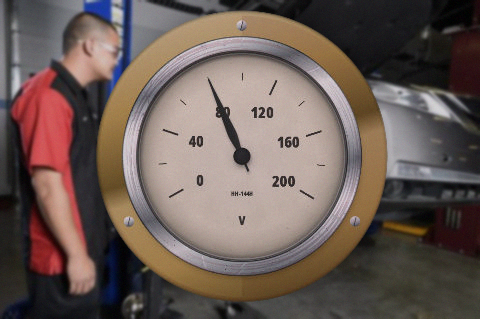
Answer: 80 V
